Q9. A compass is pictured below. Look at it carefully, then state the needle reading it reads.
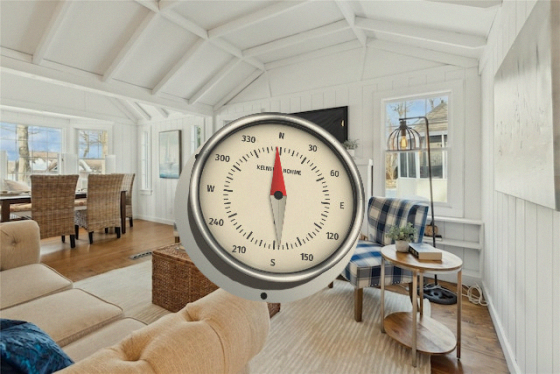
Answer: 355 °
